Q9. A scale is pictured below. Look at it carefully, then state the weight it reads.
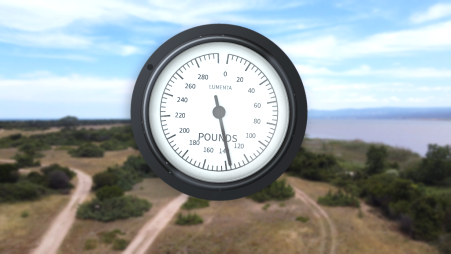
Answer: 136 lb
